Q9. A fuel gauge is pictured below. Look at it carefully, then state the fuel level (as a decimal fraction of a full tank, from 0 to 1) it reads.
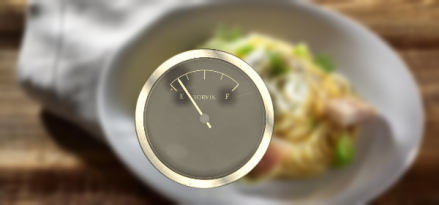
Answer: 0.125
